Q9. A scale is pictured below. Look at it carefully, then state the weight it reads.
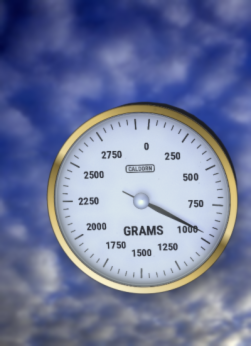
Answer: 950 g
